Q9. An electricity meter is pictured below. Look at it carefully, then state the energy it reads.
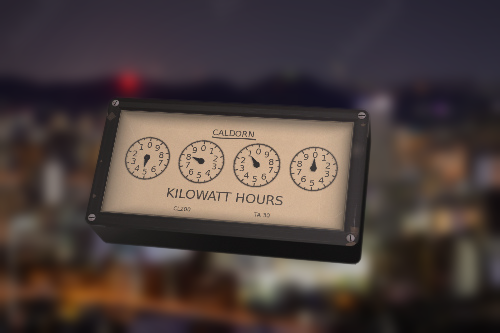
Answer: 4810 kWh
